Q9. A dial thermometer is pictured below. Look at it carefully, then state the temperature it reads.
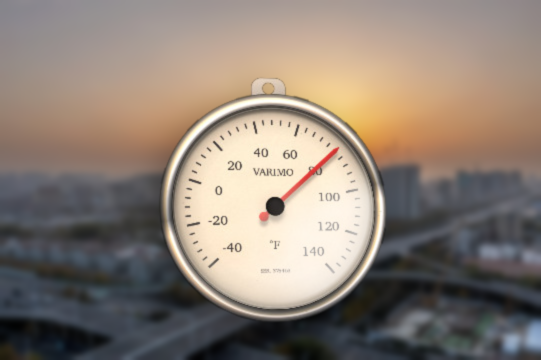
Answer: 80 °F
